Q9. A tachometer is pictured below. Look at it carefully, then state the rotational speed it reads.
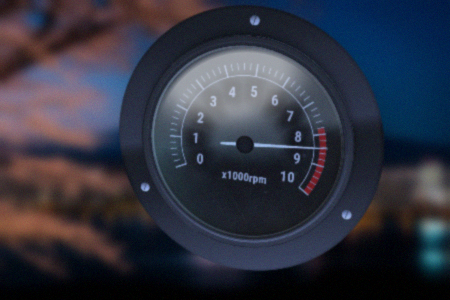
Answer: 8400 rpm
